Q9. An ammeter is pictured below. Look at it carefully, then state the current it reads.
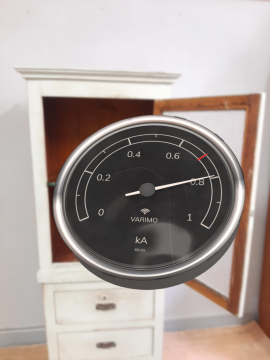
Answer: 0.8 kA
